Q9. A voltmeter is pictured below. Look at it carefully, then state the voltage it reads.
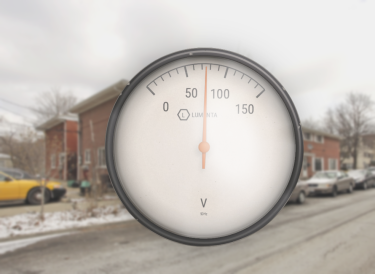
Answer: 75 V
